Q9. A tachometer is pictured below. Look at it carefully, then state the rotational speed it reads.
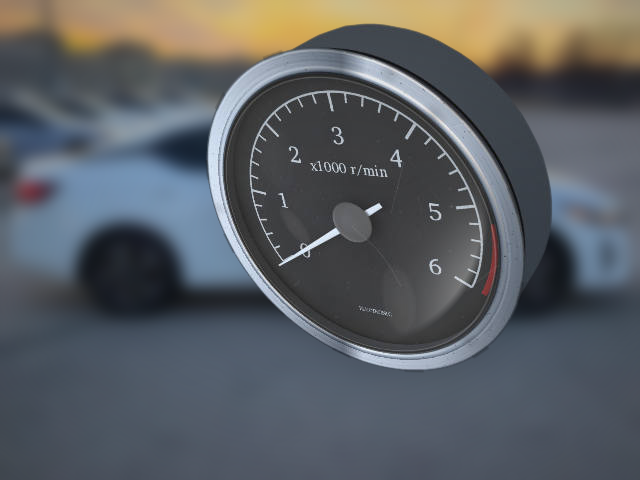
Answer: 0 rpm
